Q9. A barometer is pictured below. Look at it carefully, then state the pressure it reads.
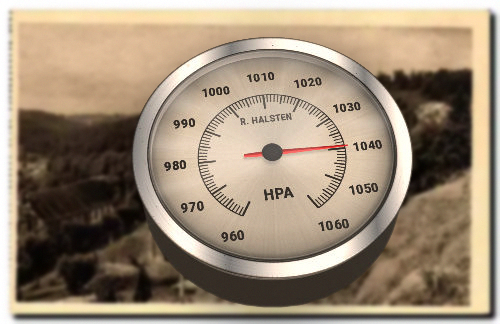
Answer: 1040 hPa
